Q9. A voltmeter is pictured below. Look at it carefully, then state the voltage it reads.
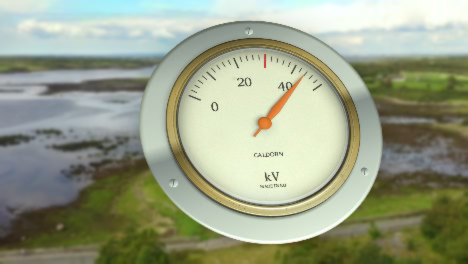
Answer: 44 kV
